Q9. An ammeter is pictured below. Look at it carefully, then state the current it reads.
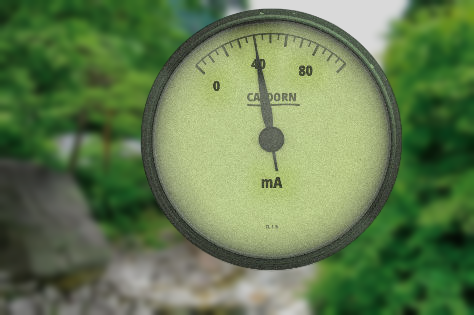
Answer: 40 mA
